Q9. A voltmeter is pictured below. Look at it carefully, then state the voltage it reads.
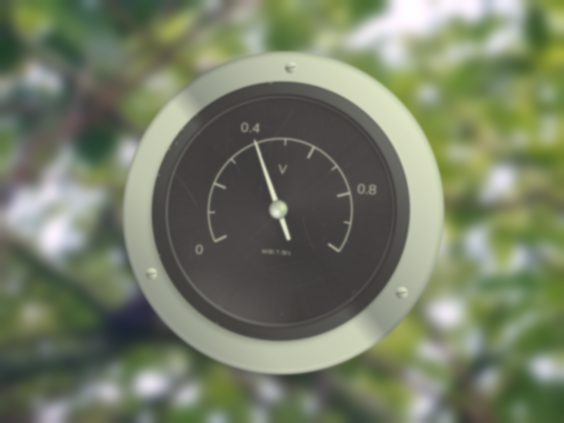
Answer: 0.4 V
